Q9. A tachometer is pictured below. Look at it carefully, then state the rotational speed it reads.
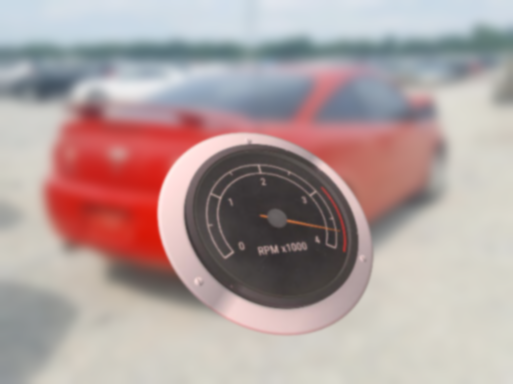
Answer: 3750 rpm
